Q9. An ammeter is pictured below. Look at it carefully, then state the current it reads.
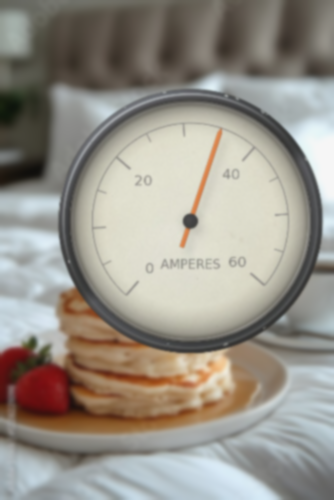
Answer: 35 A
